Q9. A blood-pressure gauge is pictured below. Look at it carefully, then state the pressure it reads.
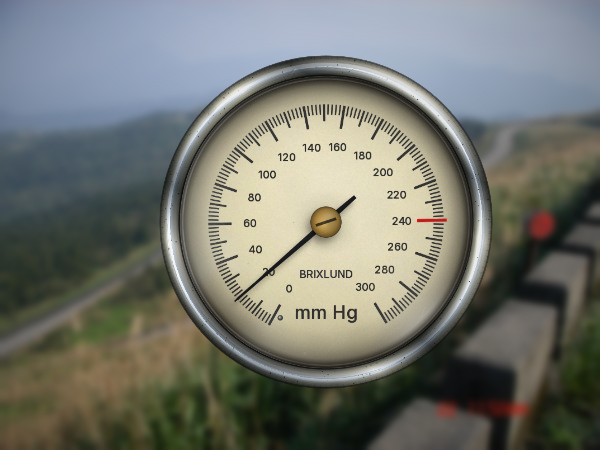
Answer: 20 mmHg
